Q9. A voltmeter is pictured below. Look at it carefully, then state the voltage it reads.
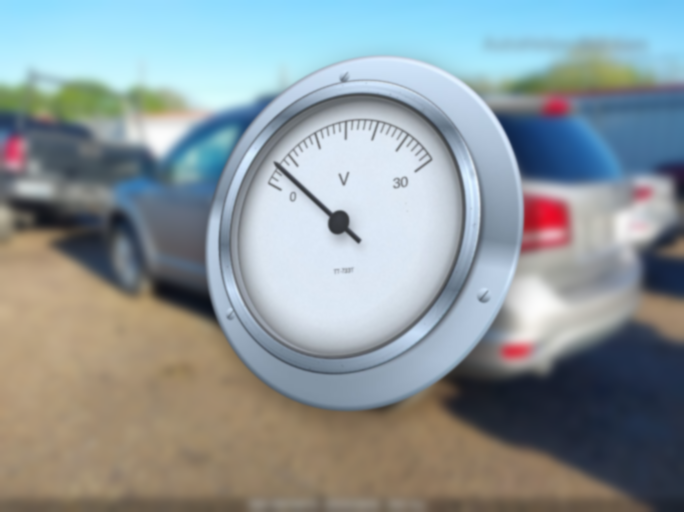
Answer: 3 V
